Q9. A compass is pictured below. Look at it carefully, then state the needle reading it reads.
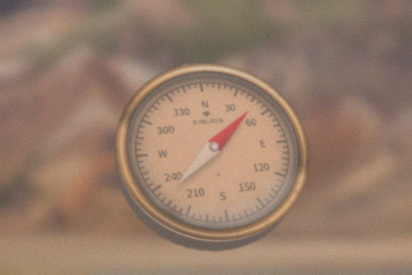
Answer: 50 °
